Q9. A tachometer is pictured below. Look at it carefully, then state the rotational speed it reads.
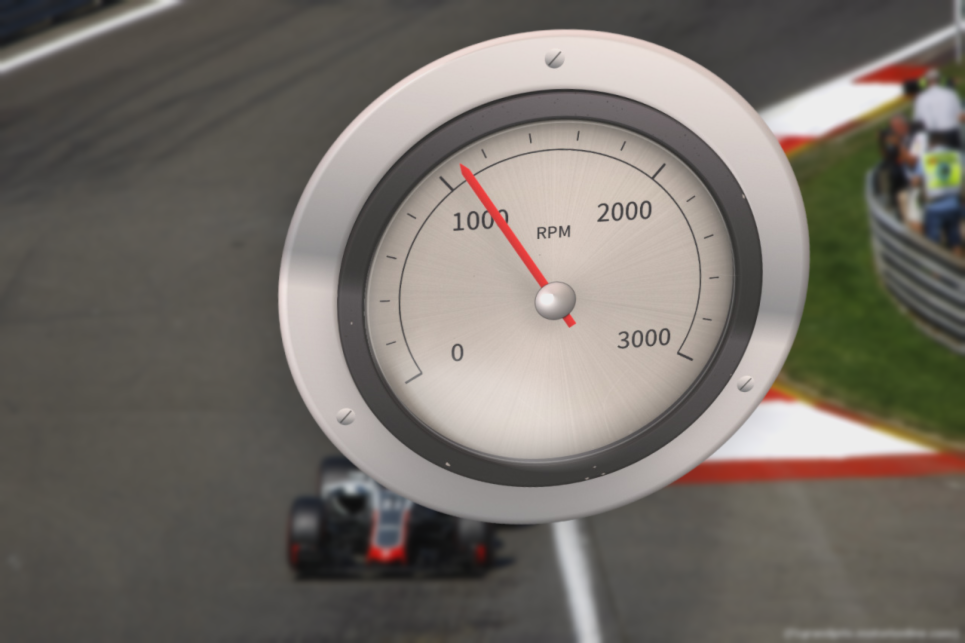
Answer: 1100 rpm
